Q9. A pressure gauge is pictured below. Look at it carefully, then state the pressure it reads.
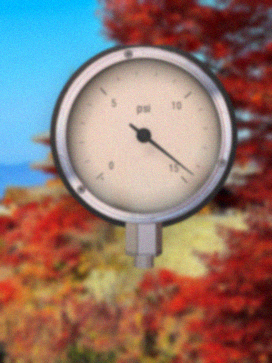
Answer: 14.5 psi
